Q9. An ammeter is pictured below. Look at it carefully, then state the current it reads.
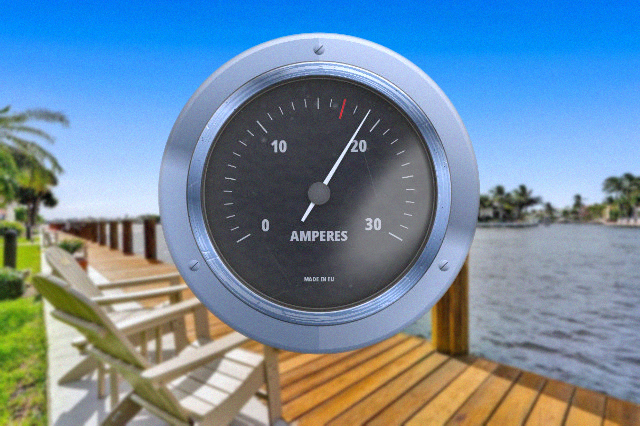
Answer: 19 A
